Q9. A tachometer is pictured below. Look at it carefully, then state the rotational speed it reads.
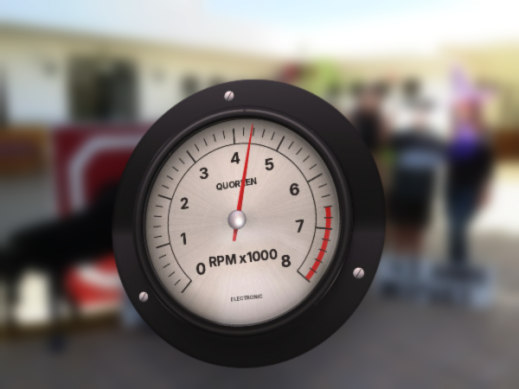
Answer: 4400 rpm
